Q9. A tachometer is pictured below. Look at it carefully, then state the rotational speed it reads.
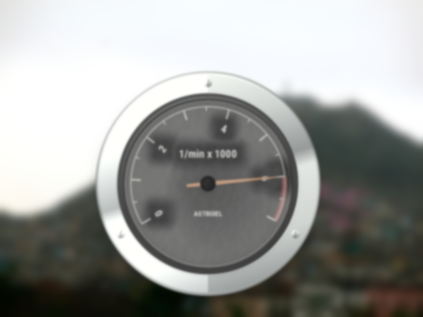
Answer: 6000 rpm
